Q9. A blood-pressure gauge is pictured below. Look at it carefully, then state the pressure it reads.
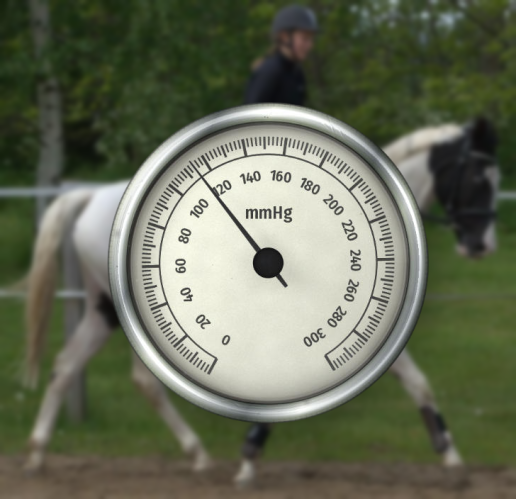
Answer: 114 mmHg
